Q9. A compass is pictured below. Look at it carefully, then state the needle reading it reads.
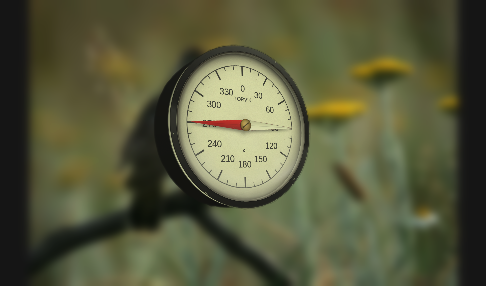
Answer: 270 °
